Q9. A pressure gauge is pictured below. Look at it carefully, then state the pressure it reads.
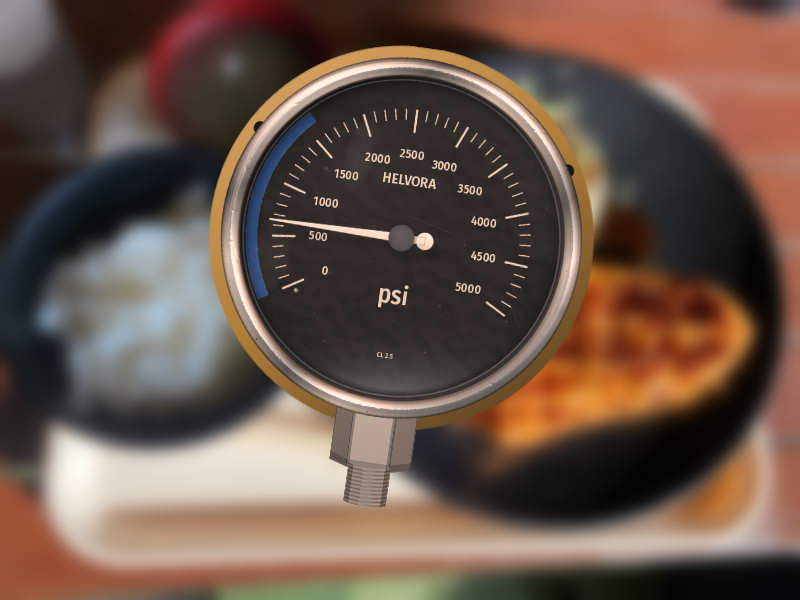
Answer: 650 psi
